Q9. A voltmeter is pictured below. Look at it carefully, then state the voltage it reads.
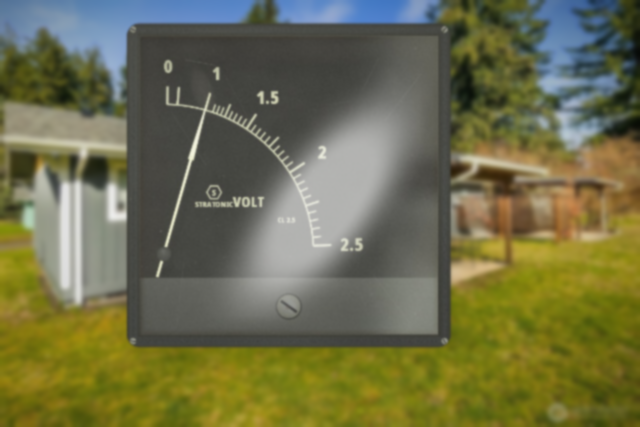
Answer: 1 V
